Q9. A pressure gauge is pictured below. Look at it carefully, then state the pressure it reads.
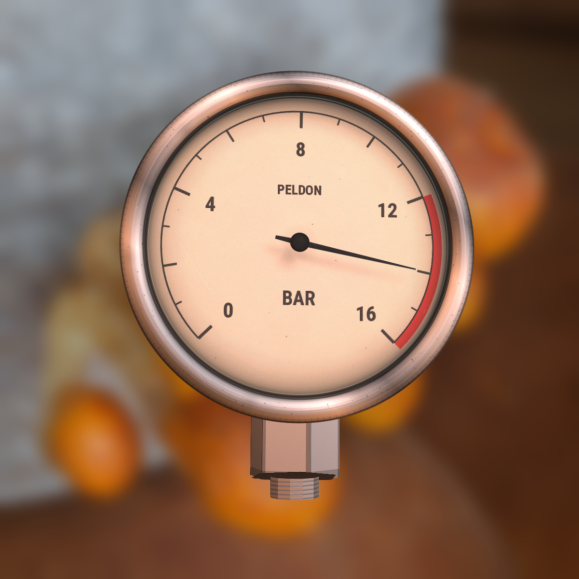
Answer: 14 bar
